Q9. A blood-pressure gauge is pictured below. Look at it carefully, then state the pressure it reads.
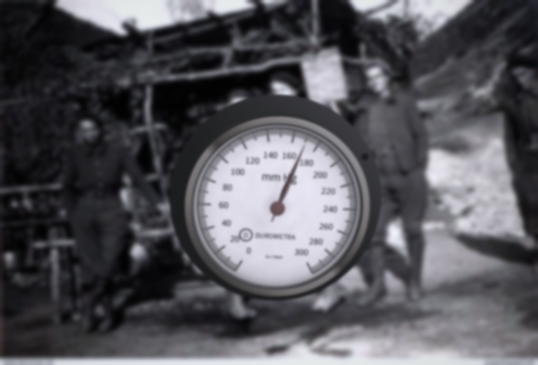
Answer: 170 mmHg
